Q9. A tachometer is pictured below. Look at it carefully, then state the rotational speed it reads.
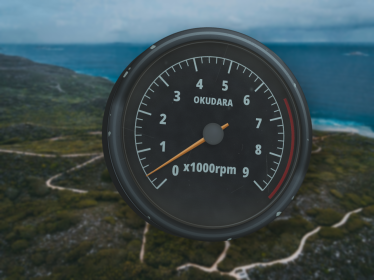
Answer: 400 rpm
